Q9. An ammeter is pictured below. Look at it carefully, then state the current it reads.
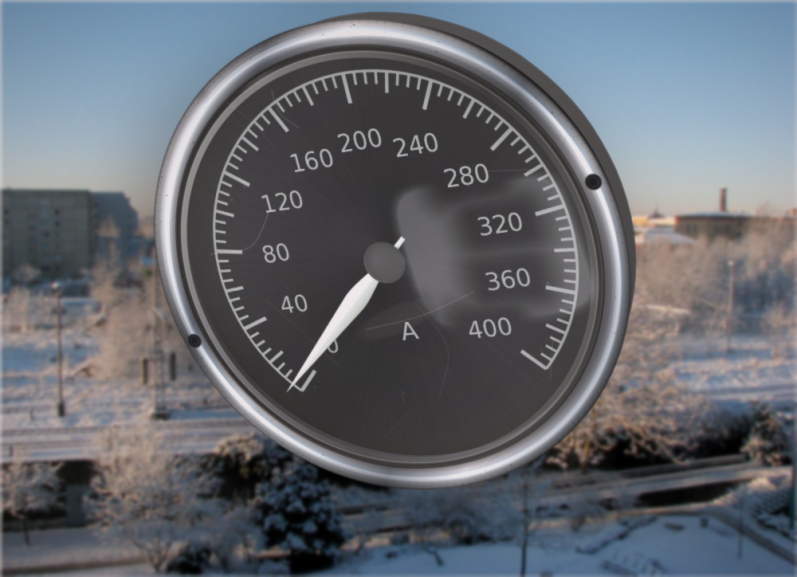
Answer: 5 A
